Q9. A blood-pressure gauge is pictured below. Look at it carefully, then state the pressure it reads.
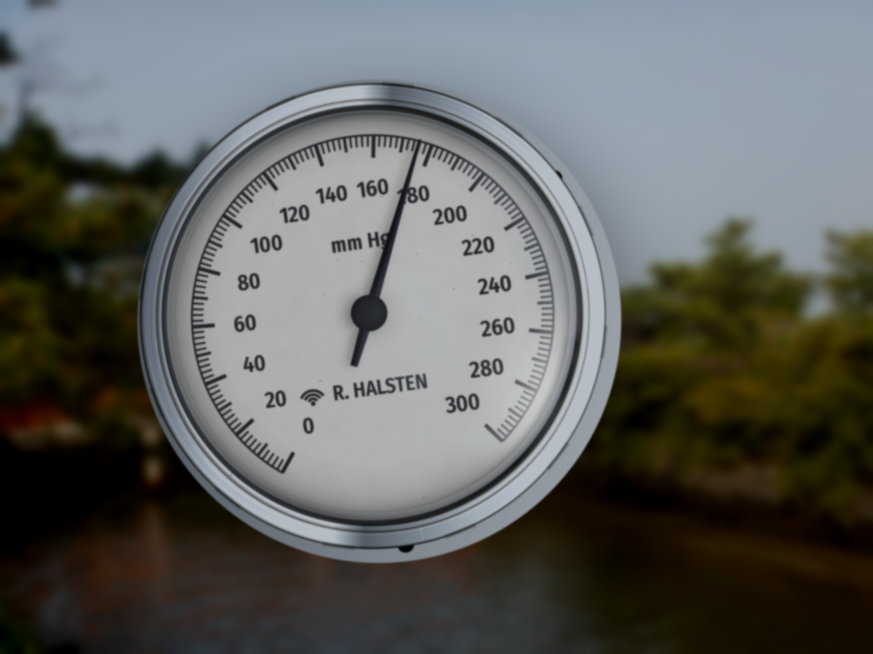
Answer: 176 mmHg
